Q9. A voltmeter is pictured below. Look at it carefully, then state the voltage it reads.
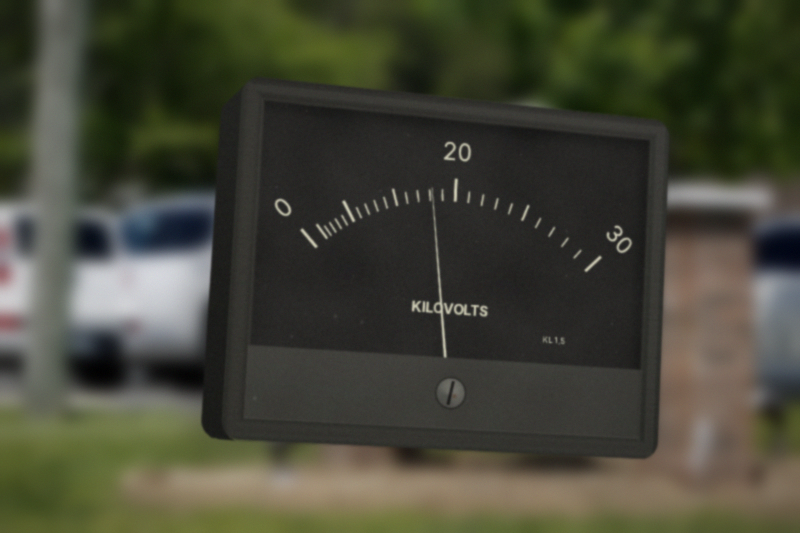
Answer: 18 kV
